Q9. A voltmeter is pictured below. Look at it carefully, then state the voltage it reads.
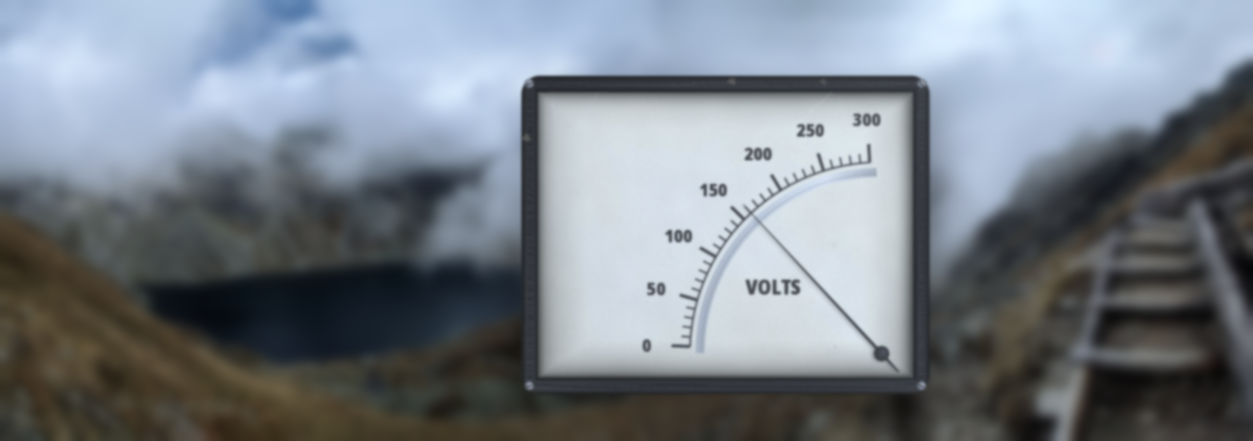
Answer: 160 V
